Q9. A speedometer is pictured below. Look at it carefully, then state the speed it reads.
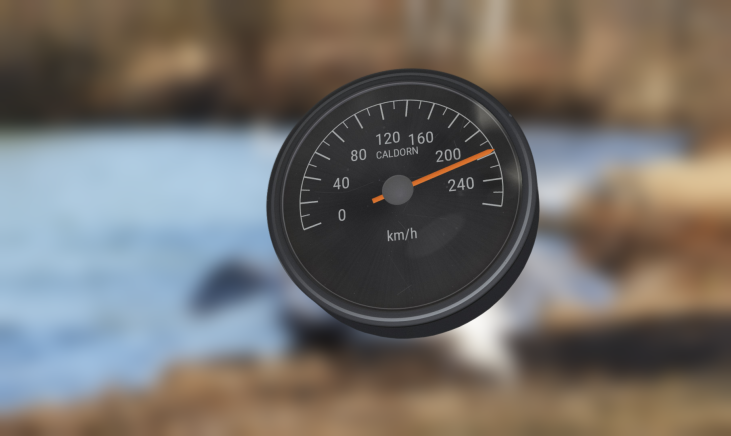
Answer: 220 km/h
